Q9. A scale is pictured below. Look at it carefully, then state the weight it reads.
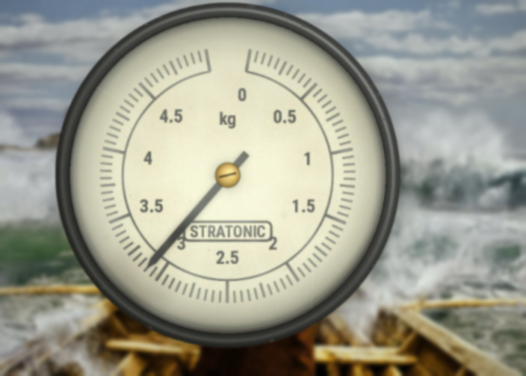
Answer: 3.1 kg
